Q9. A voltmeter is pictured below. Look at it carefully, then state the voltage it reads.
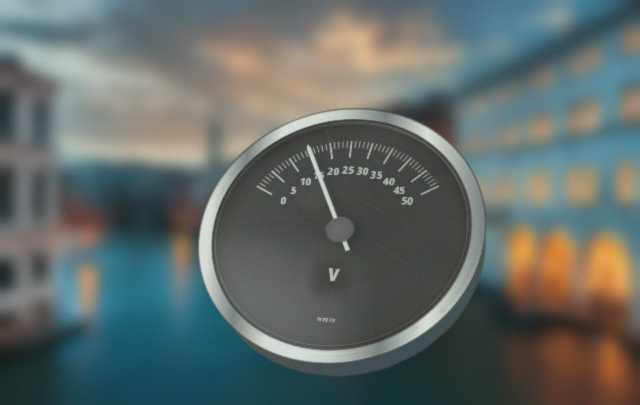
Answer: 15 V
